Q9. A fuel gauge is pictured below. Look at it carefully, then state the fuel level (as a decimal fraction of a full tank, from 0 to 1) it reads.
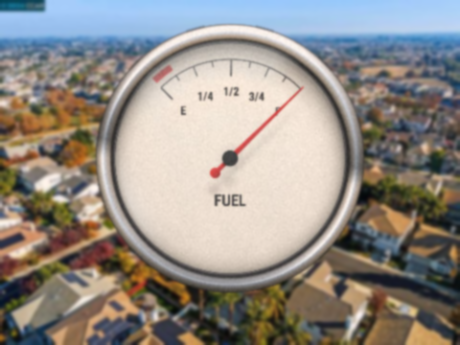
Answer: 1
